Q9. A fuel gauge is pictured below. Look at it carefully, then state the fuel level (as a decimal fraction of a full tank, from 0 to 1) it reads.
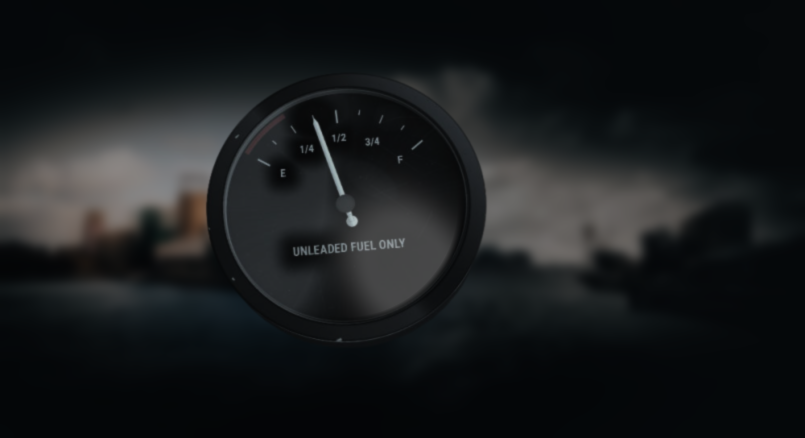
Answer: 0.375
